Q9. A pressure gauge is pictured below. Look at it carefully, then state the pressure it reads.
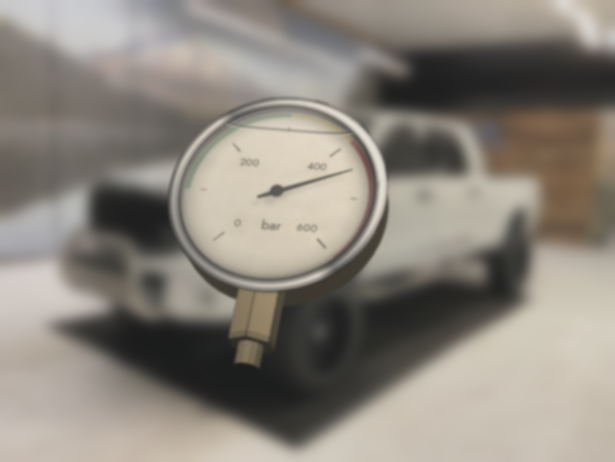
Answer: 450 bar
